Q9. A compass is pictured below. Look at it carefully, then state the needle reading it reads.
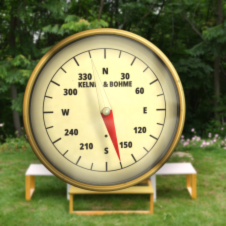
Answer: 165 °
